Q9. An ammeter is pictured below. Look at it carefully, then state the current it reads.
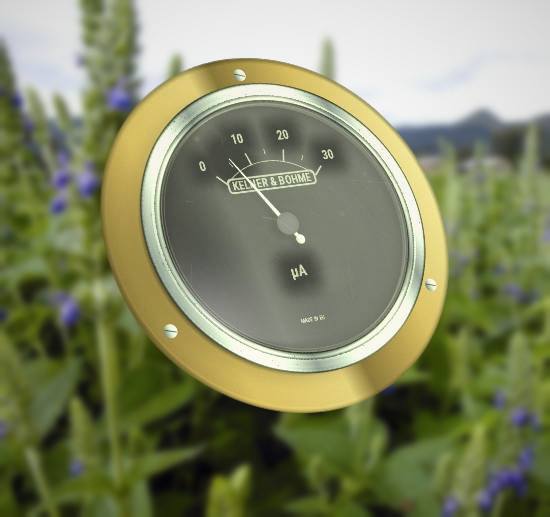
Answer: 5 µA
